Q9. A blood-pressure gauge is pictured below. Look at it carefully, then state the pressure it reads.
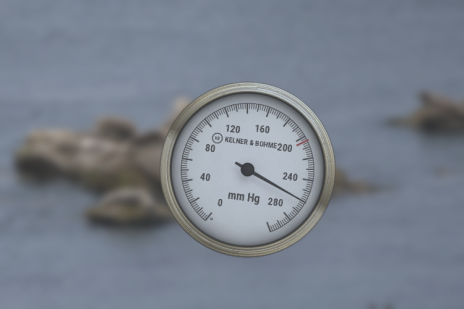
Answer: 260 mmHg
